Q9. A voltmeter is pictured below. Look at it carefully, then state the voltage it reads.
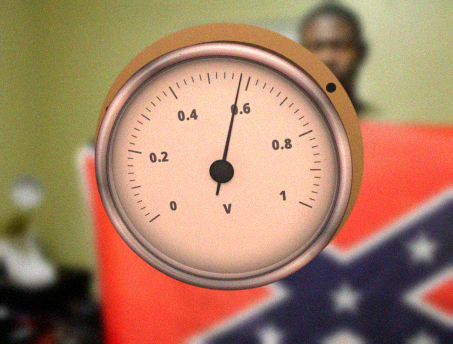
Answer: 0.58 V
